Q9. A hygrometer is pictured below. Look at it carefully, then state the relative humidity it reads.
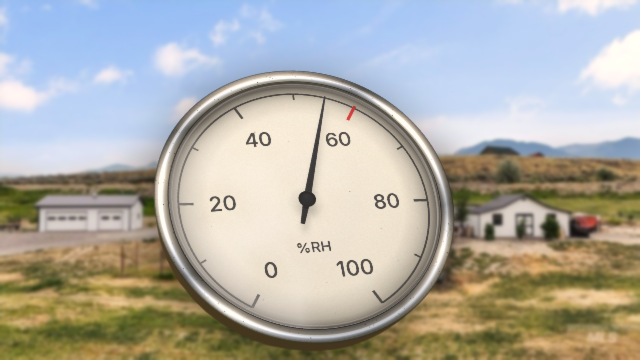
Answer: 55 %
